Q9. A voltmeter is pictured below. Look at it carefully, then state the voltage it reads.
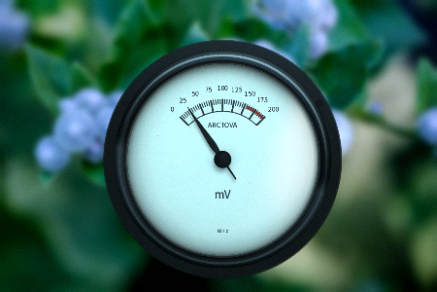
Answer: 25 mV
